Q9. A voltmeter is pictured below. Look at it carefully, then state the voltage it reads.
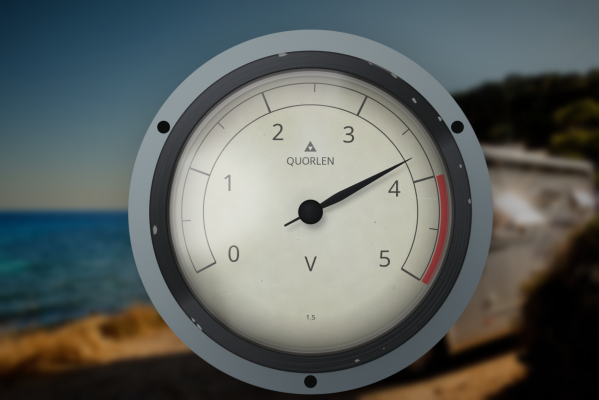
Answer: 3.75 V
